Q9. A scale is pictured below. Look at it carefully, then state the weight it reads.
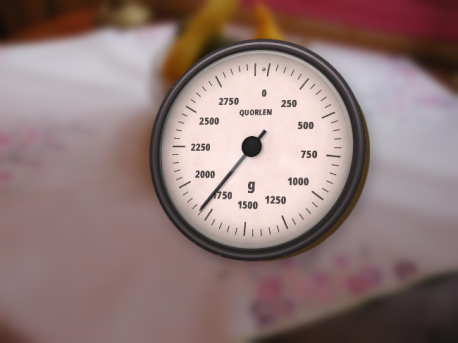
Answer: 1800 g
